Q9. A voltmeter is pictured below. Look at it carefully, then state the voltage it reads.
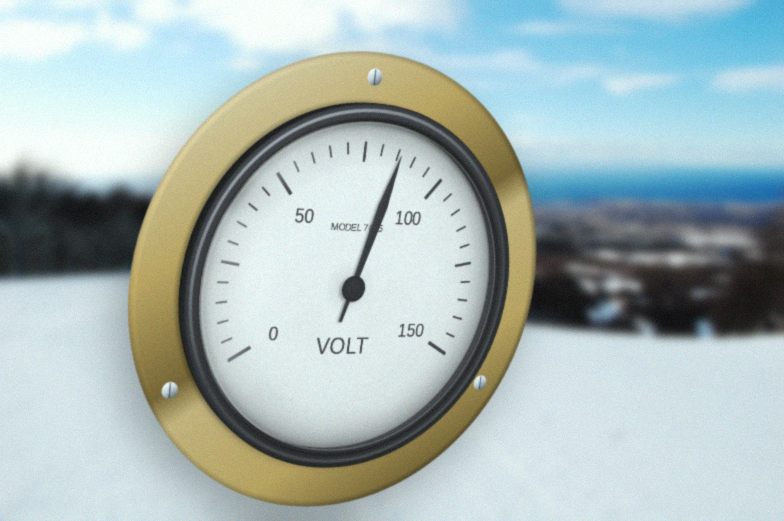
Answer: 85 V
